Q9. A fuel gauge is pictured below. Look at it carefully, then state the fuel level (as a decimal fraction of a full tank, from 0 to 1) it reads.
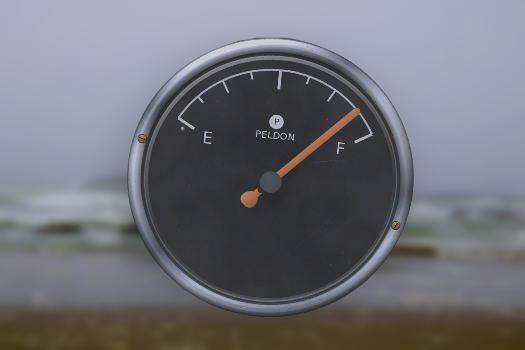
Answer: 0.875
